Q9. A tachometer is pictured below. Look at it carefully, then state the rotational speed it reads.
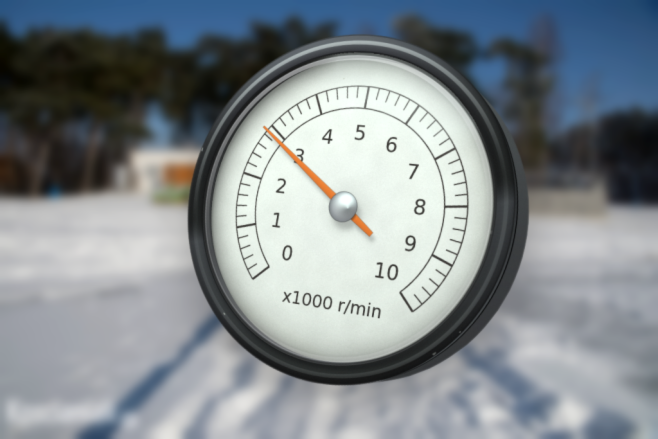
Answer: 2900 rpm
